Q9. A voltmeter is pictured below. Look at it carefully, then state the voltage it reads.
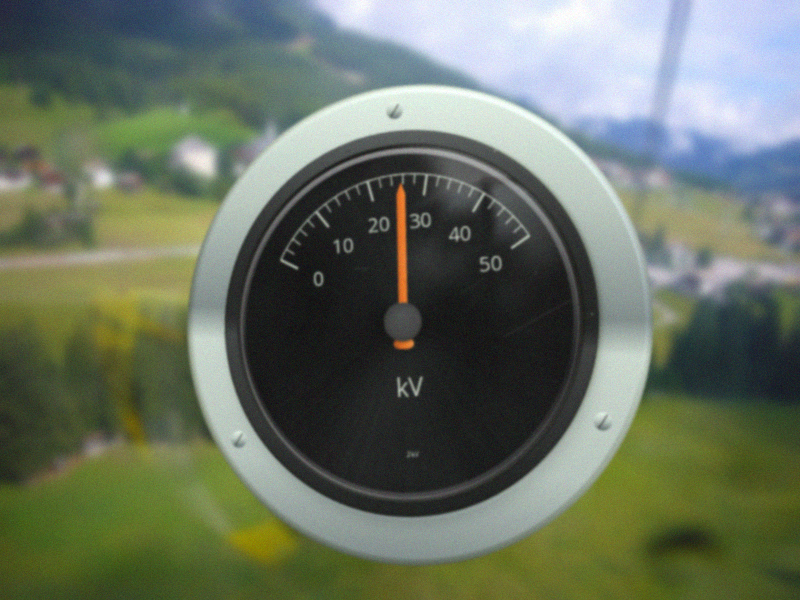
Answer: 26 kV
